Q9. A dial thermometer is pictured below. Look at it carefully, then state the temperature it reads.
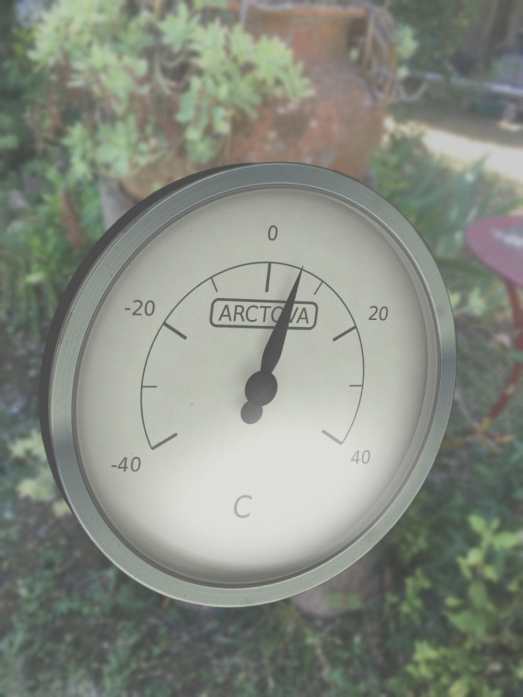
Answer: 5 °C
